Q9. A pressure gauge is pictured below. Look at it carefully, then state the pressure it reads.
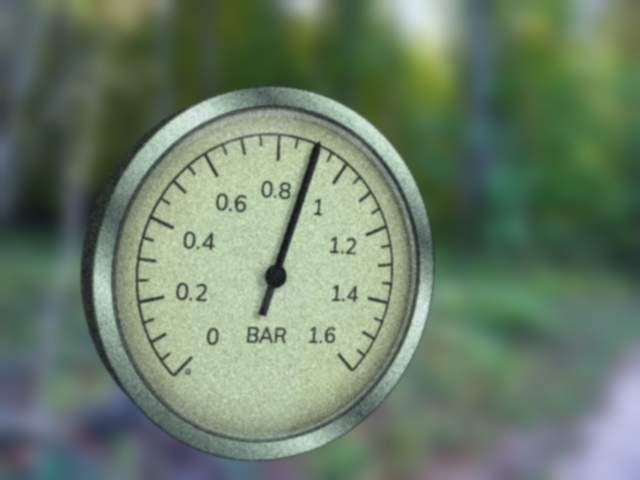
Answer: 0.9 bar
